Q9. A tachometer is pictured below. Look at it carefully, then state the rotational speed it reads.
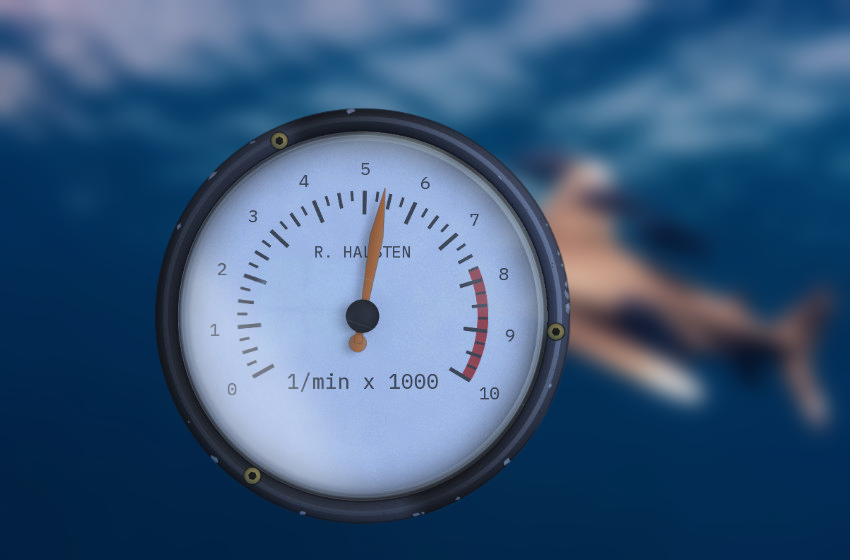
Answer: 5375 rpm
